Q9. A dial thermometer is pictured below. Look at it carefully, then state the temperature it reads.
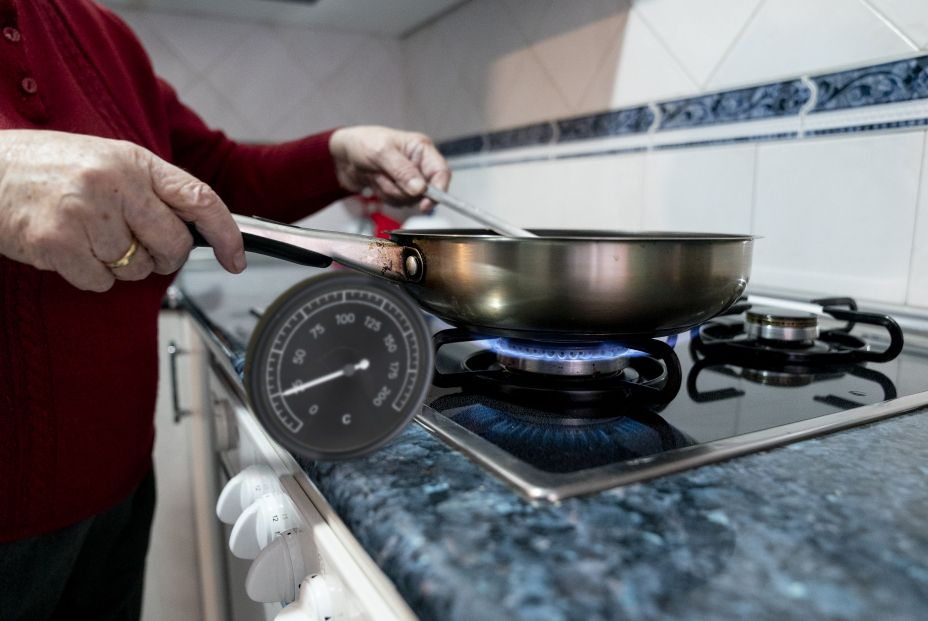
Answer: 25 °C
